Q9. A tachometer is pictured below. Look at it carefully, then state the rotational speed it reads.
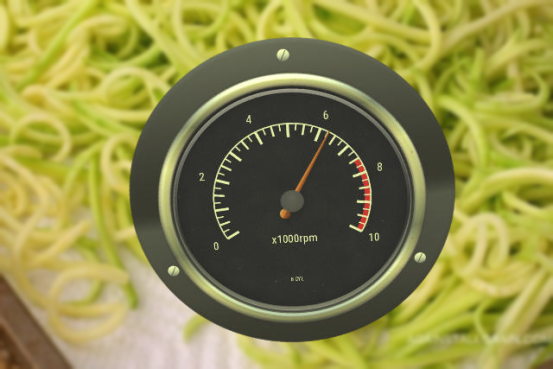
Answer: 6250 rpm
